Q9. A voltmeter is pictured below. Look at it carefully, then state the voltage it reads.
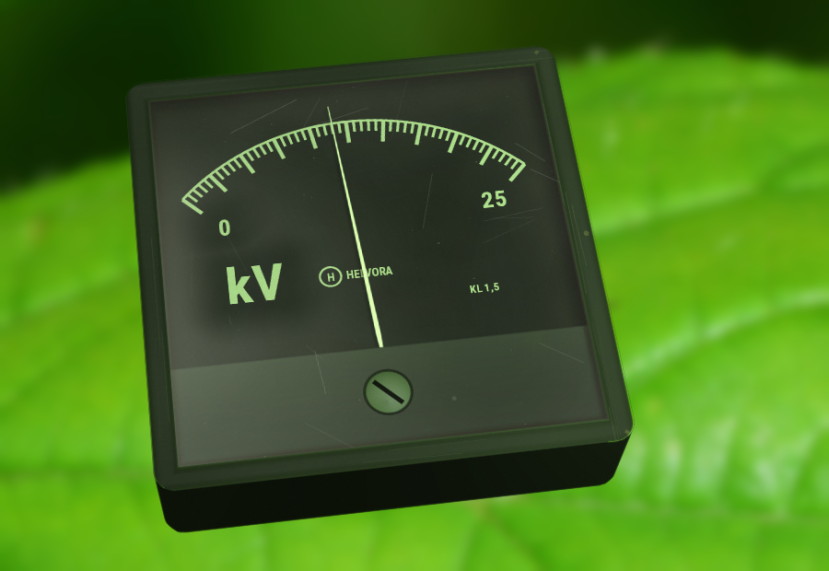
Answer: 11.5 kV
